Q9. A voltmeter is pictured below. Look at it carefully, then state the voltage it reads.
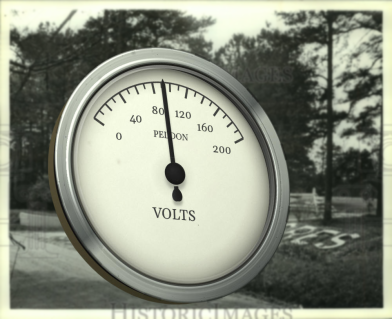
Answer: 90 V
